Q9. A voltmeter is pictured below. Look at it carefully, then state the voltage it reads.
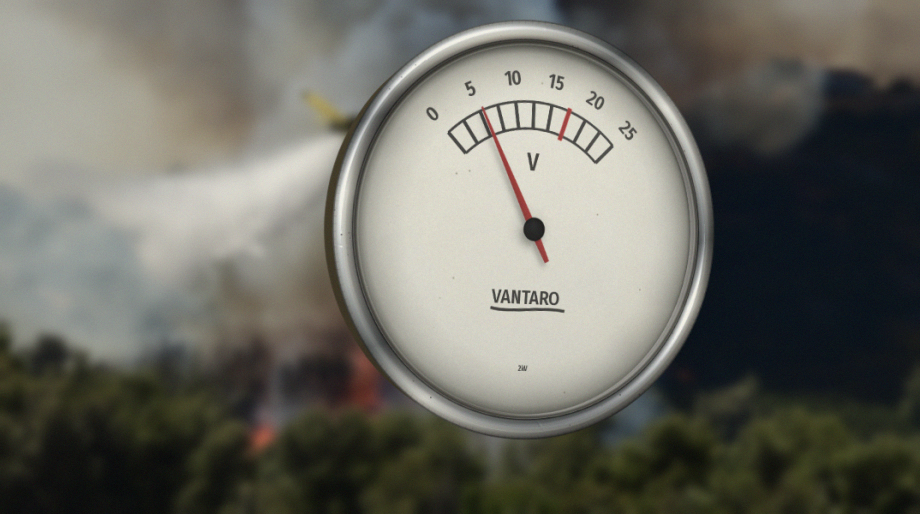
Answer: 5 V
